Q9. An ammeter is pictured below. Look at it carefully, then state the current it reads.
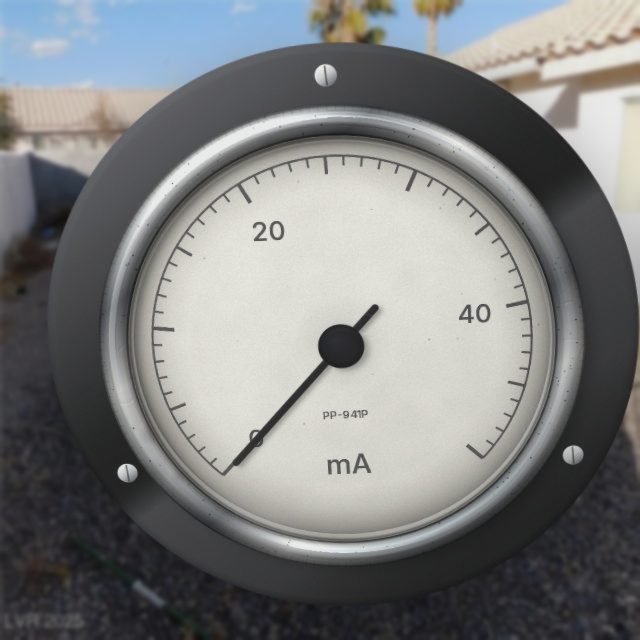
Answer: 0 mA
